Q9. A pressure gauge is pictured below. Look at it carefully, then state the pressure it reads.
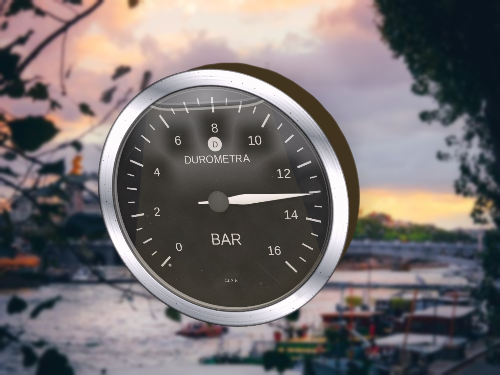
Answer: 13 bar
